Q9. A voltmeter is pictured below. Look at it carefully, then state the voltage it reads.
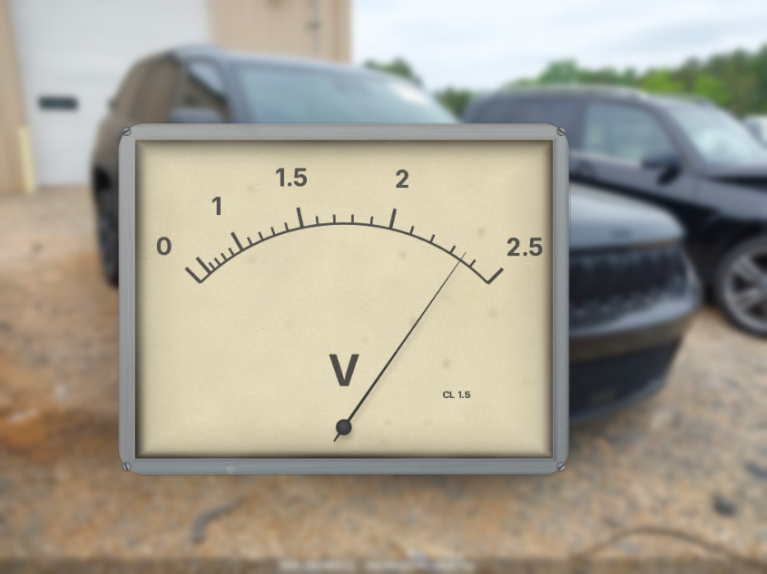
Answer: 2.35 V
